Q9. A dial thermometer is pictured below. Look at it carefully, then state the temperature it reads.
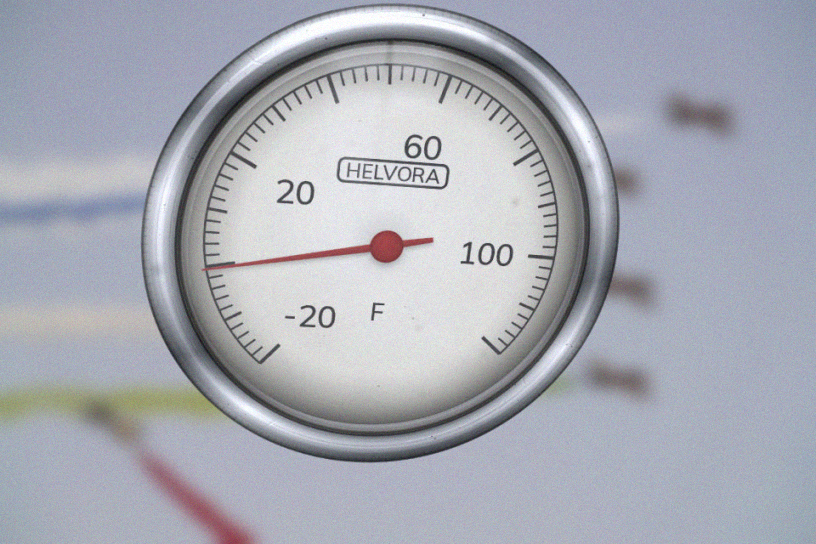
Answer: 0 °F
